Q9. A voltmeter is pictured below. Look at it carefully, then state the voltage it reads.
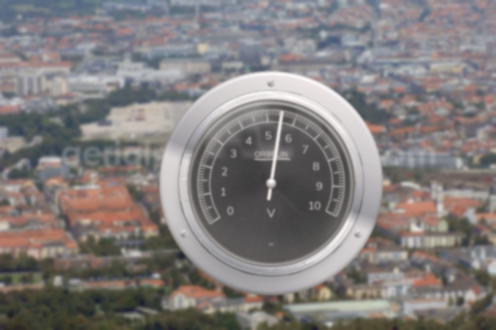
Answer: 5.5 V
